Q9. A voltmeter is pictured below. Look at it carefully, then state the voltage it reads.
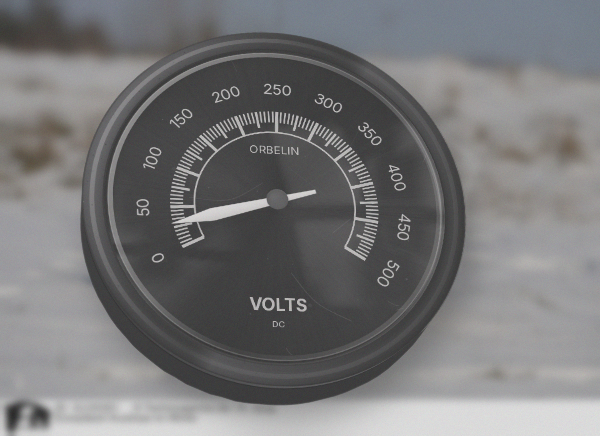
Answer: 25 V
